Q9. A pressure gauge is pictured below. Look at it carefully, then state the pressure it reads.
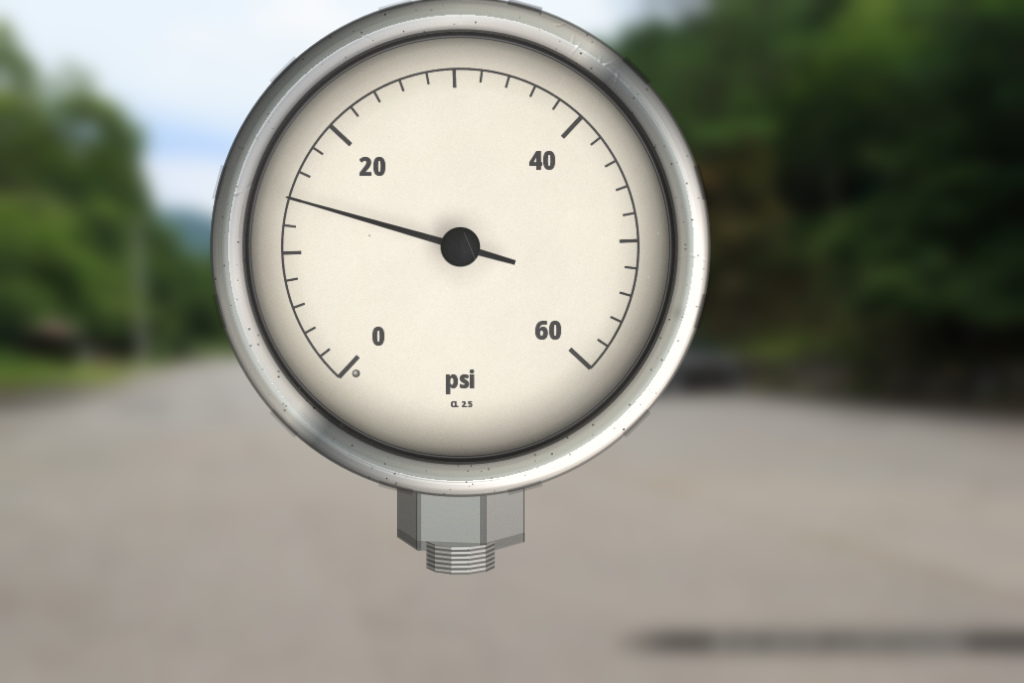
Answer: 14 psi
